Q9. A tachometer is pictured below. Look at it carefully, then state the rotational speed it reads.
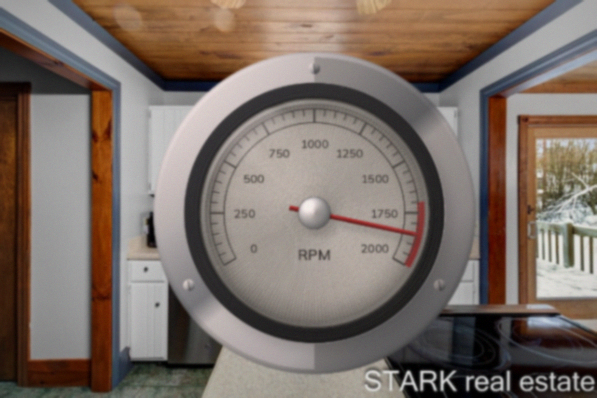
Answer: 1850 rpm
